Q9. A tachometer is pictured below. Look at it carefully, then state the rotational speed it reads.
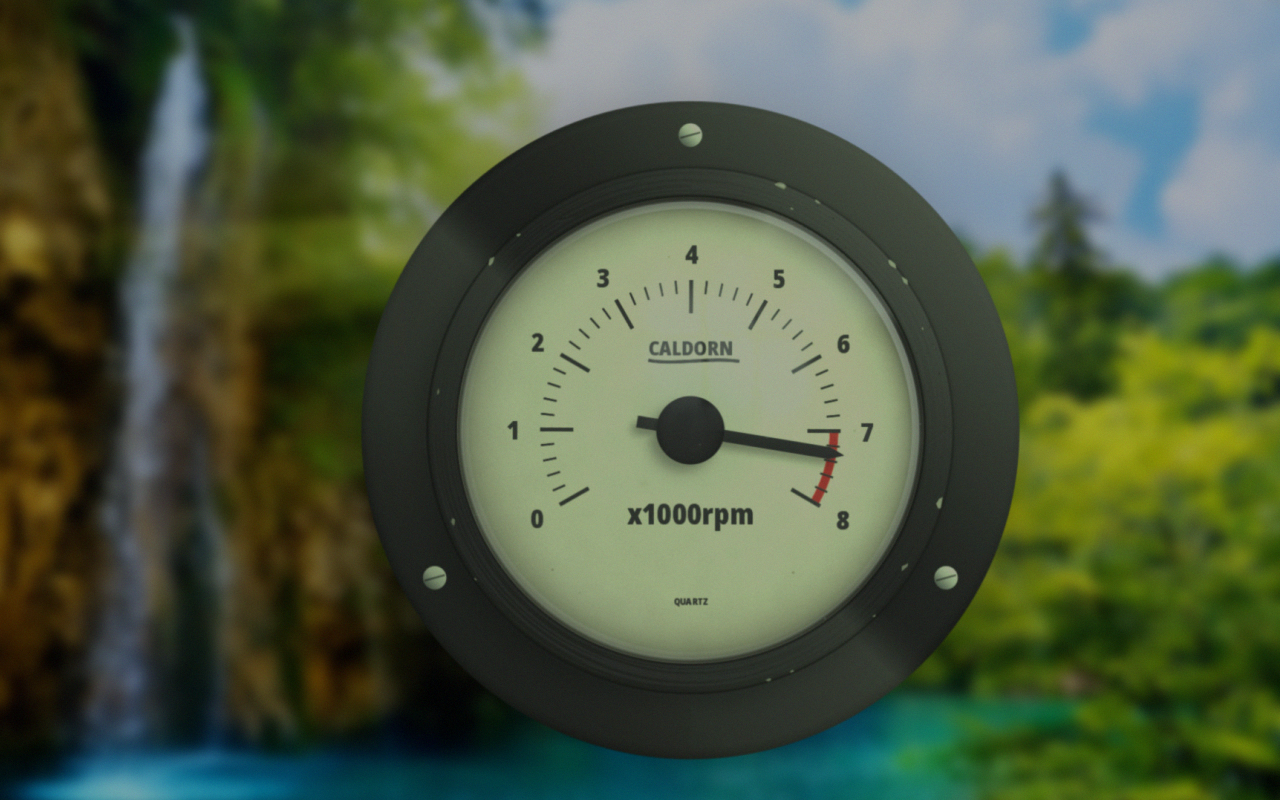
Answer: 7300 rpm
